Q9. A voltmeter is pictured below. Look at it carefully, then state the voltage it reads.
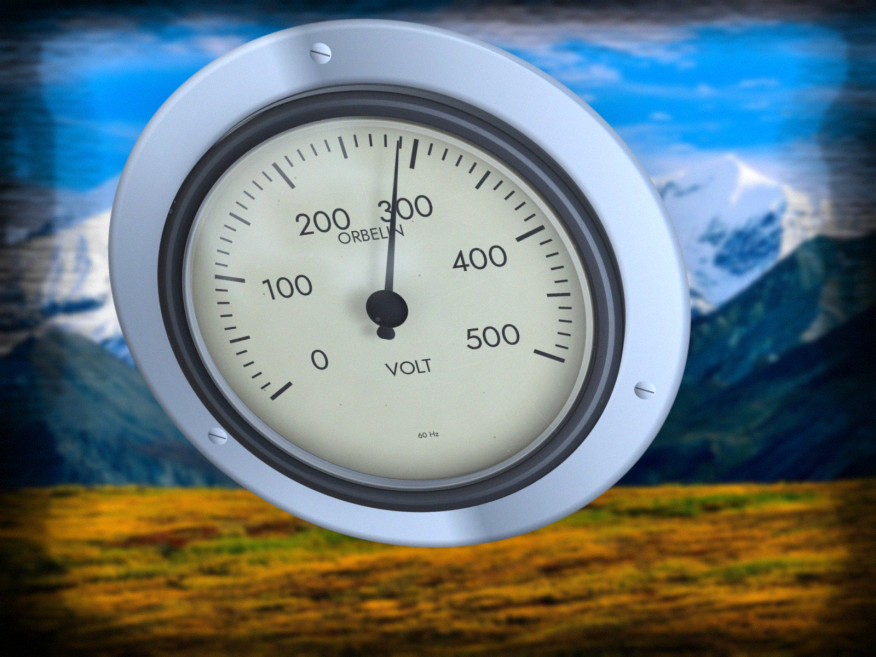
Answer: 290 V
